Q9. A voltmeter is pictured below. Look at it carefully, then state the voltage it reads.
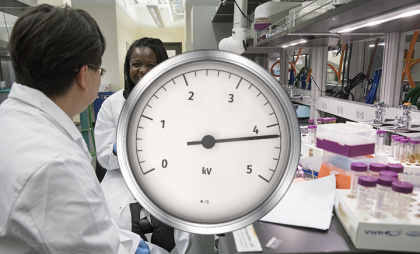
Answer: 4.2 kV
